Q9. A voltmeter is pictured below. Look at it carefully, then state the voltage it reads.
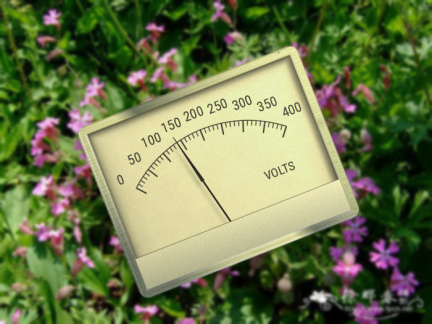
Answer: 140 V
